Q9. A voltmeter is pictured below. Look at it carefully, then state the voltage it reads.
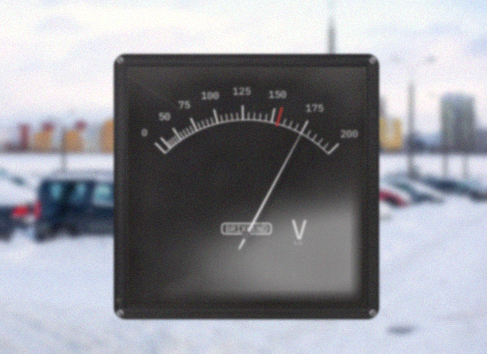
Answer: 175 V
